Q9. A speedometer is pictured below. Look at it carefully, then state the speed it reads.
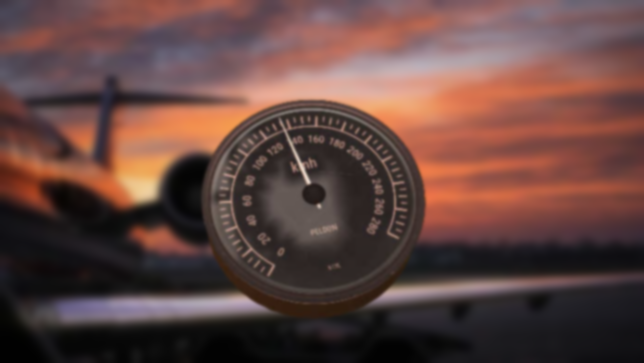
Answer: 135 km/h
